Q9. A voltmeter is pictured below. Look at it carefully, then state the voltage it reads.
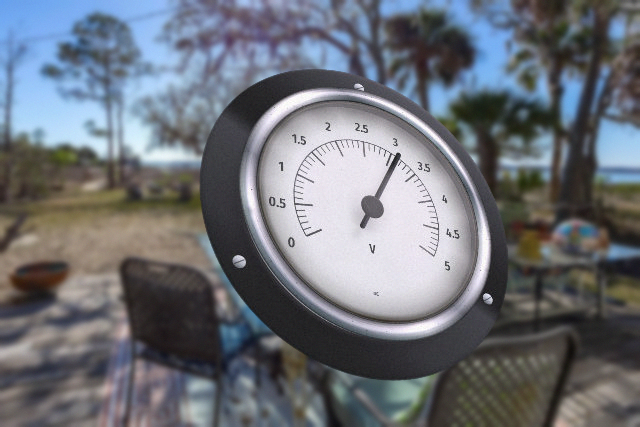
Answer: 3.1 V
